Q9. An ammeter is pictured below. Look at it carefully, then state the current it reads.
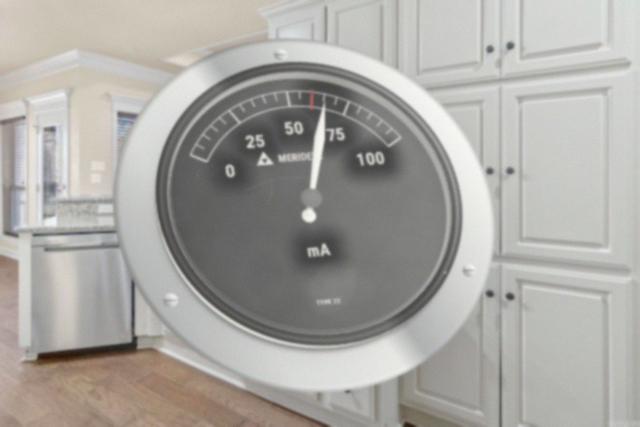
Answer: 65 mA
